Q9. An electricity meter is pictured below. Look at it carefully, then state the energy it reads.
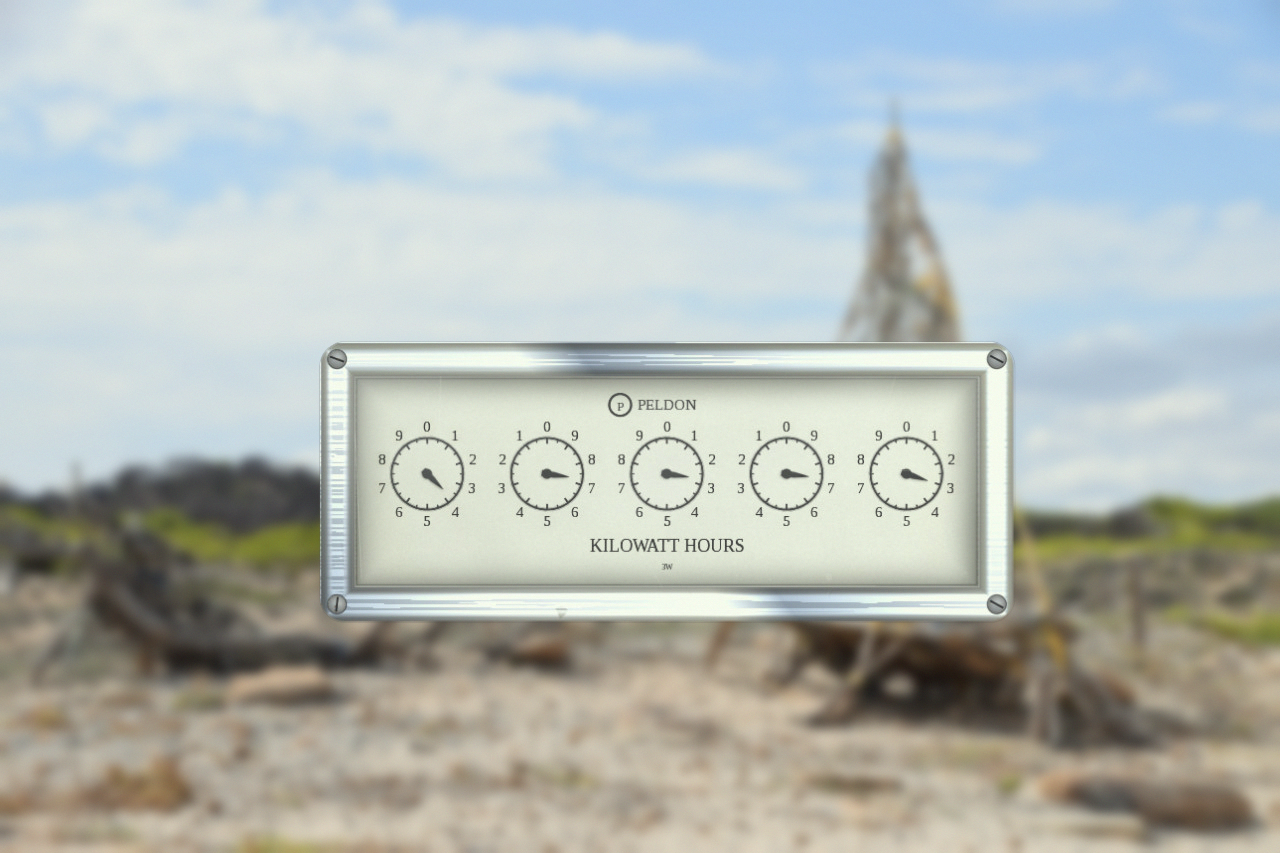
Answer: 37273 kWh
